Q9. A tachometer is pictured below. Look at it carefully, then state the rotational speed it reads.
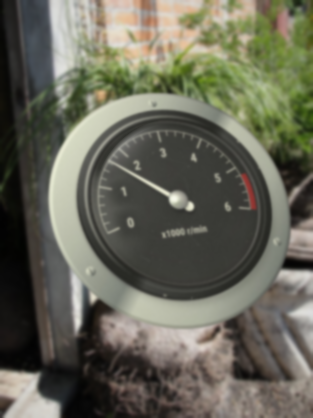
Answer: 1600 rpm
